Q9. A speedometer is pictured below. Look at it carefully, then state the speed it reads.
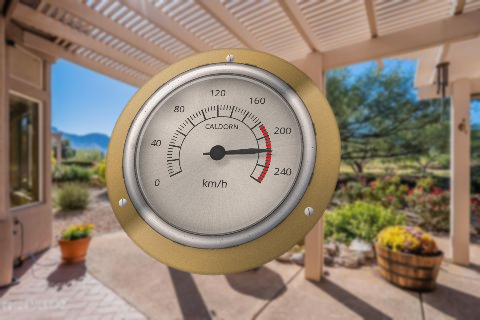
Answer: 220 km/h
